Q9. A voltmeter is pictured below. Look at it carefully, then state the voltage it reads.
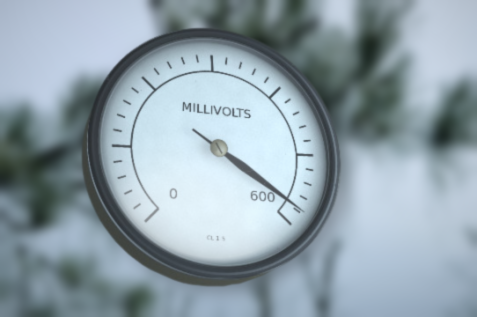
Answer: 580 mV
